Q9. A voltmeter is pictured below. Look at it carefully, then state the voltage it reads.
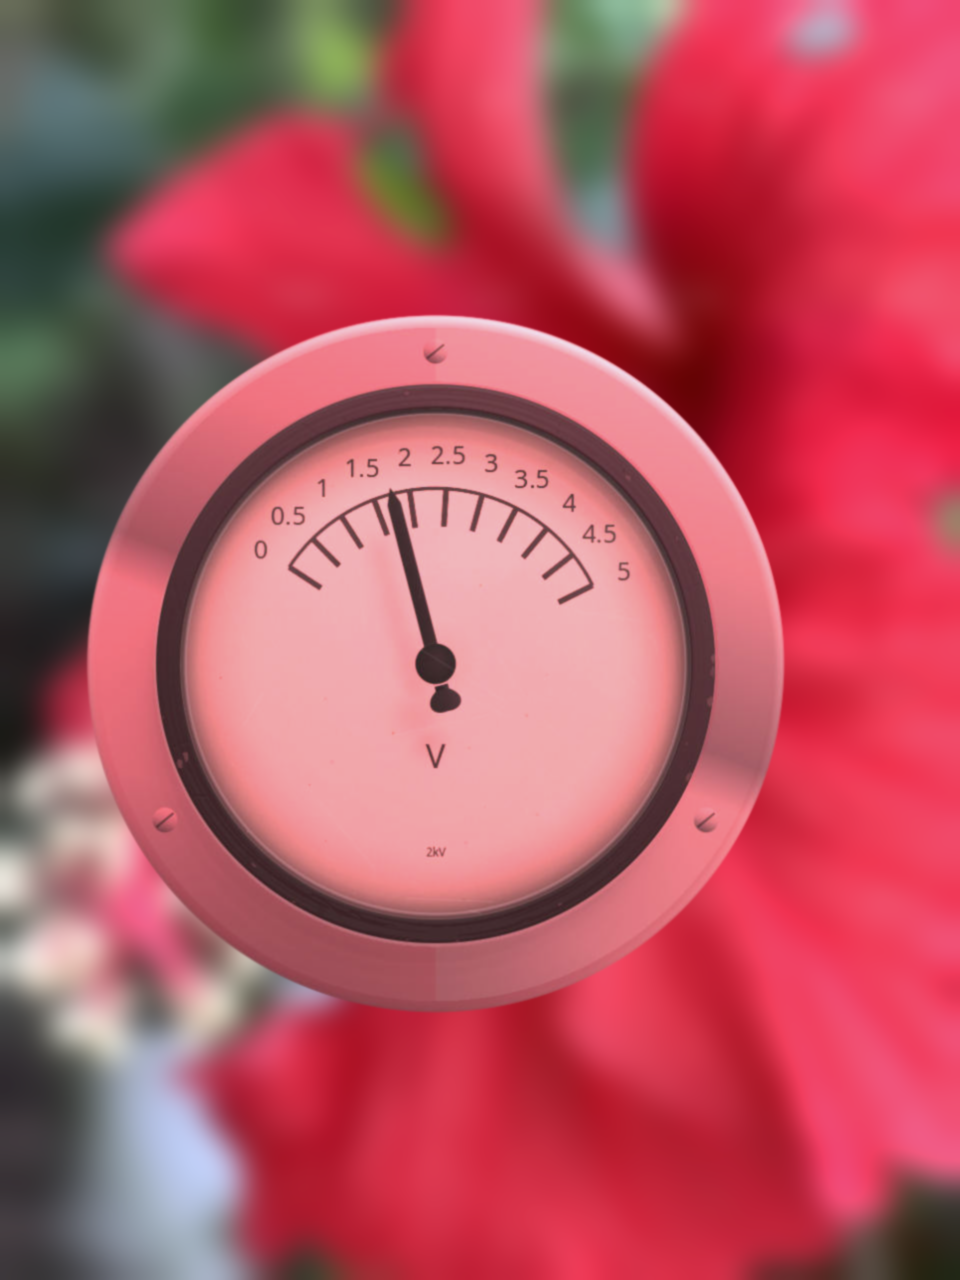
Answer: 1.75 V
